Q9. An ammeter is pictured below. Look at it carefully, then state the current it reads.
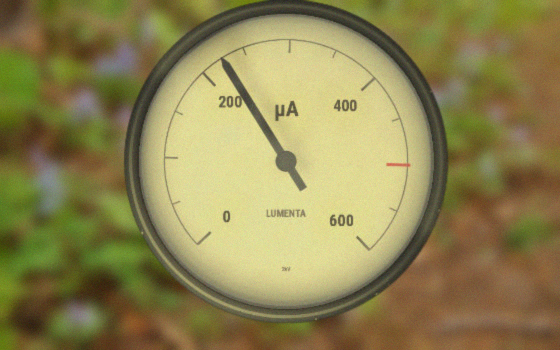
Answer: 225 µA
